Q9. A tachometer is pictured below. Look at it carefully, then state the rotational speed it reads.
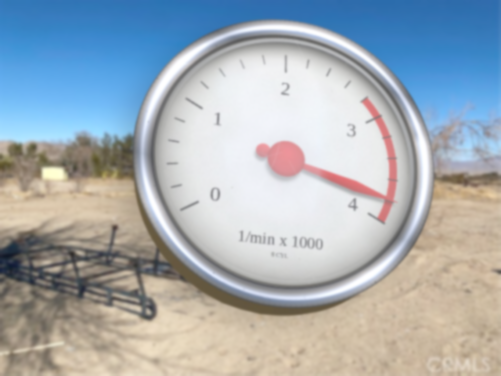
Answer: 3800 rpm
